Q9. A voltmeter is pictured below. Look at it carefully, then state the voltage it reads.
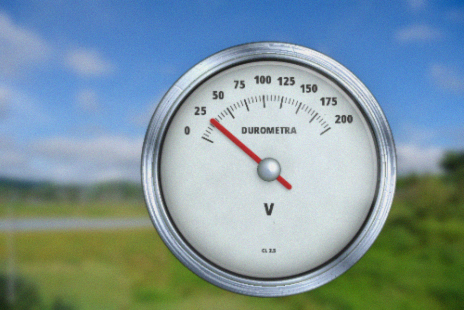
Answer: 25 V
